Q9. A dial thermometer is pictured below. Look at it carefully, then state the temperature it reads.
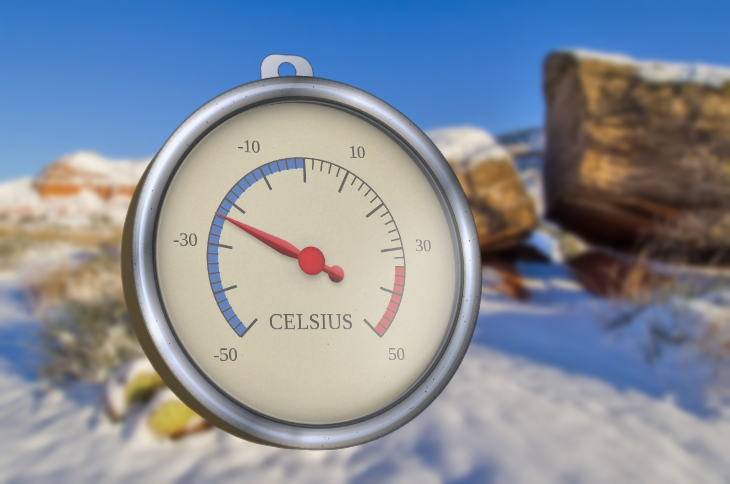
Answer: -24 °C
